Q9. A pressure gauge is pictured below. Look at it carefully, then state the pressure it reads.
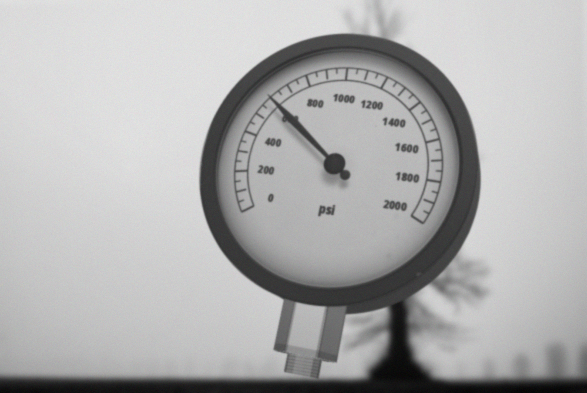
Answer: 600 psi
